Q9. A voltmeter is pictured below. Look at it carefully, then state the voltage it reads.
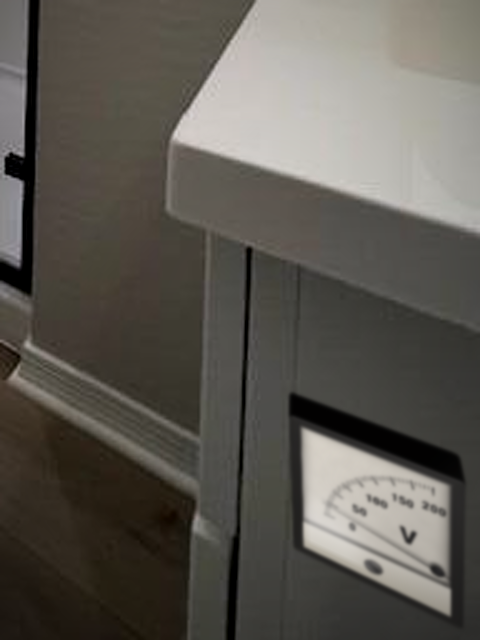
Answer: 25 V
